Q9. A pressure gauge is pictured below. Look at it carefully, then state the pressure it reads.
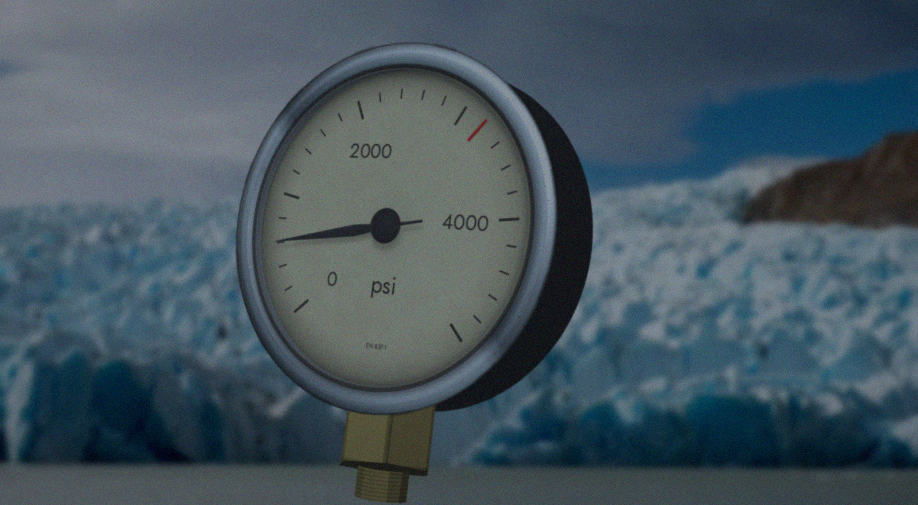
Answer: 600 psi
